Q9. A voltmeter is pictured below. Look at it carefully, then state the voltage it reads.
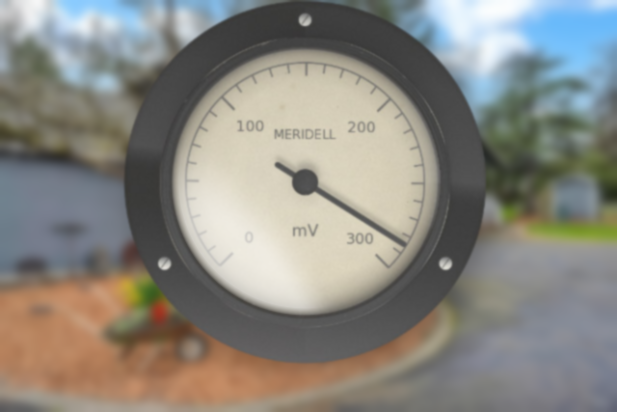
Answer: 285 mV
